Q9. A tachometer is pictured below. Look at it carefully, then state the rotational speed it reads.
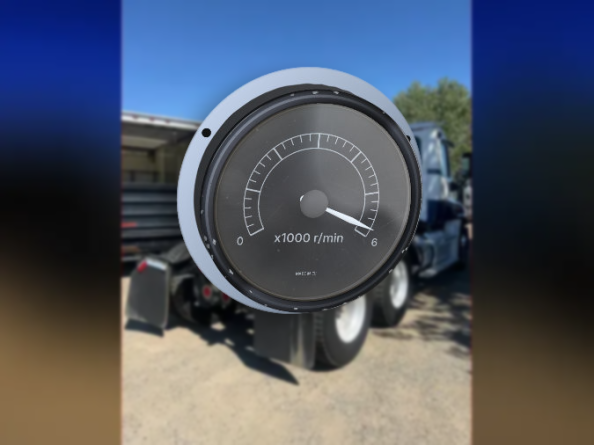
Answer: 5800 rpm
